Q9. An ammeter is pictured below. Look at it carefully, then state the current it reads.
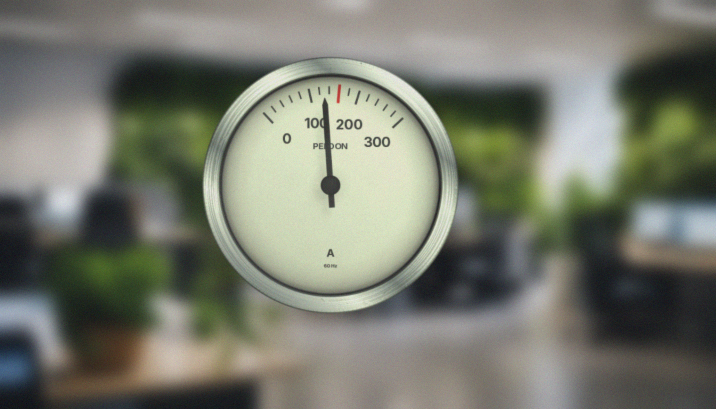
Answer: 130 A
